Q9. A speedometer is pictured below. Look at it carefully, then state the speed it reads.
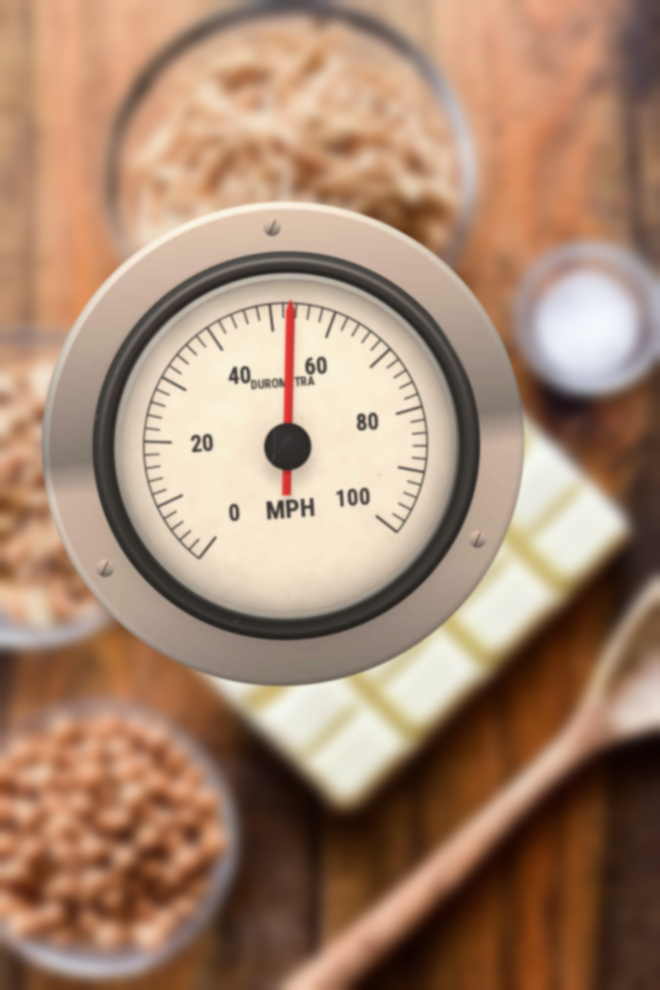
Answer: 53 mph
